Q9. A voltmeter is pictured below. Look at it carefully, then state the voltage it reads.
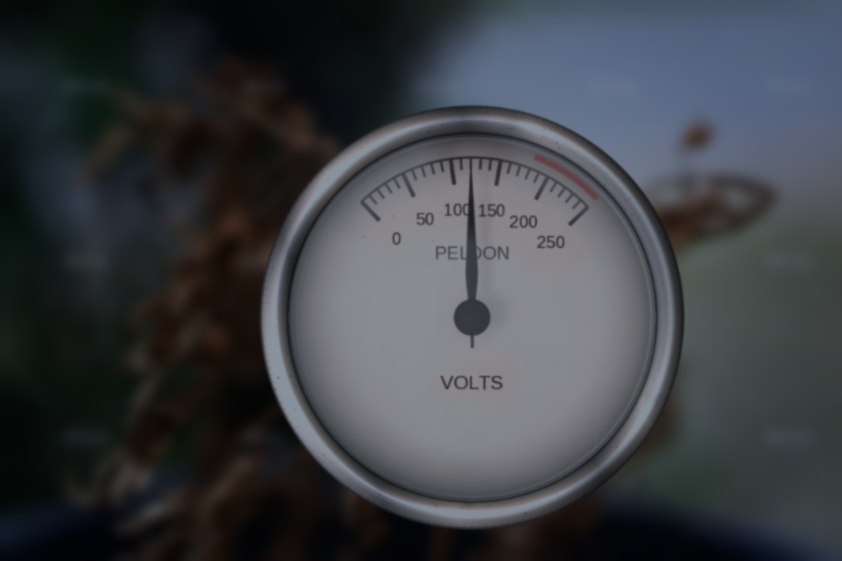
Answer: 120 V
